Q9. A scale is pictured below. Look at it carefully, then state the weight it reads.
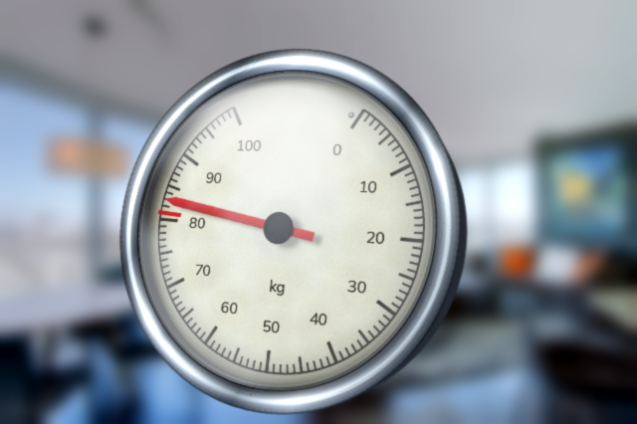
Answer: 83 kg
